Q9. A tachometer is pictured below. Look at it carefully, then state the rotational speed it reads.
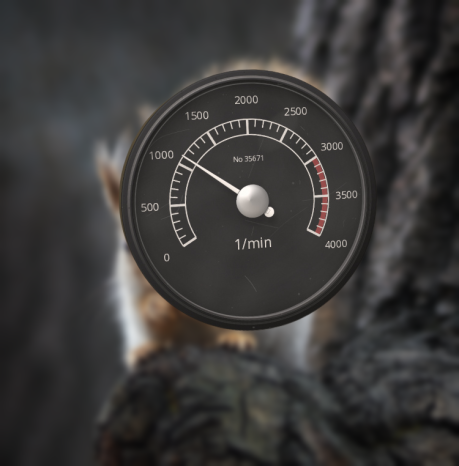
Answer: 1100 rpm
